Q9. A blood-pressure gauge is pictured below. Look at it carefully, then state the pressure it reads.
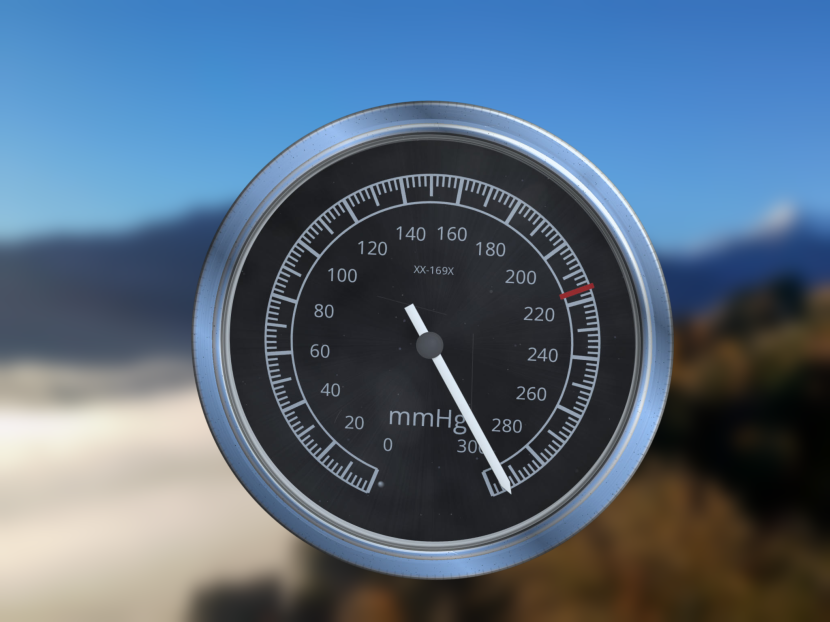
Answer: 294 mmHg
